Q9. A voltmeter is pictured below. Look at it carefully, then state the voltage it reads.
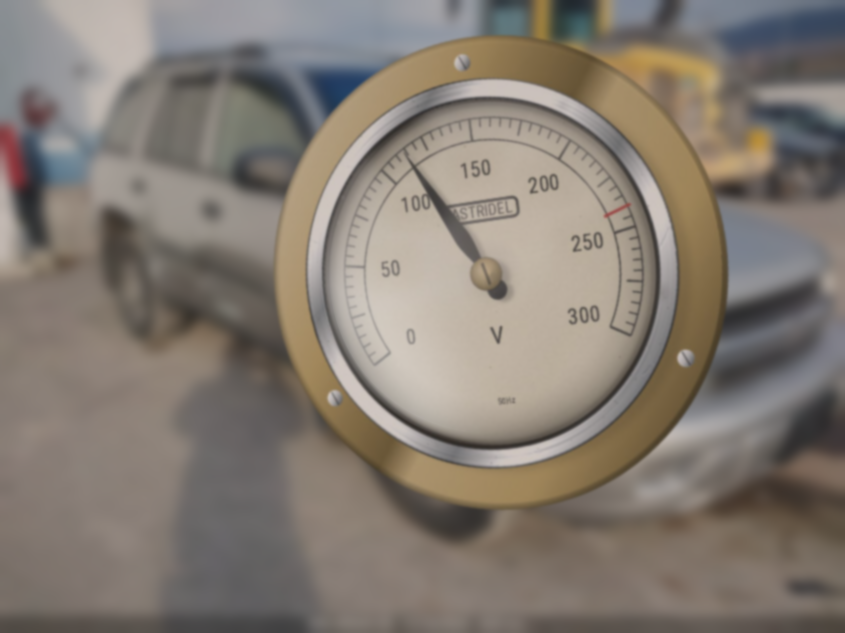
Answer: 115 V
